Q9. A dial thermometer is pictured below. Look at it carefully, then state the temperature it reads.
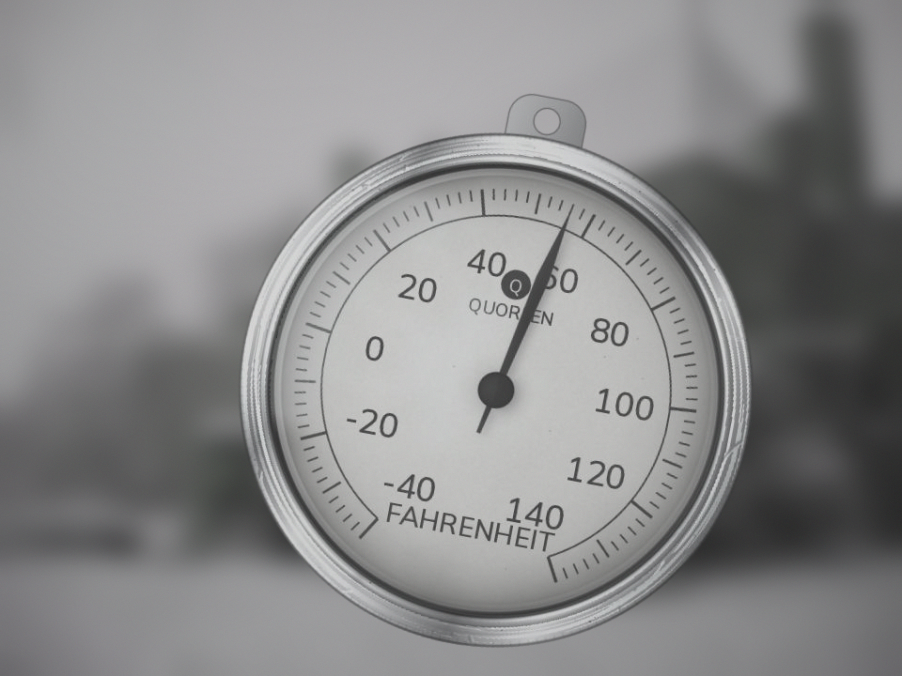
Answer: 56 °F
